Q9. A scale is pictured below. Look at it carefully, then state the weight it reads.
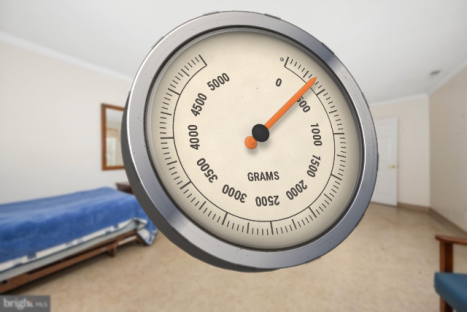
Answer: 350 g
